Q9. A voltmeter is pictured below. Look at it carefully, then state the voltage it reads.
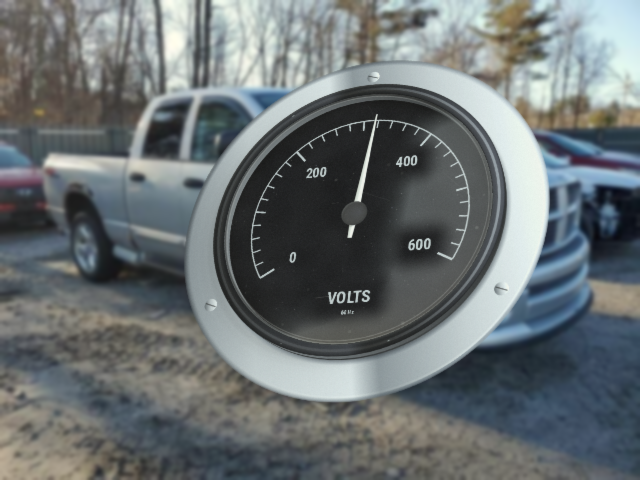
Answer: 320 V
